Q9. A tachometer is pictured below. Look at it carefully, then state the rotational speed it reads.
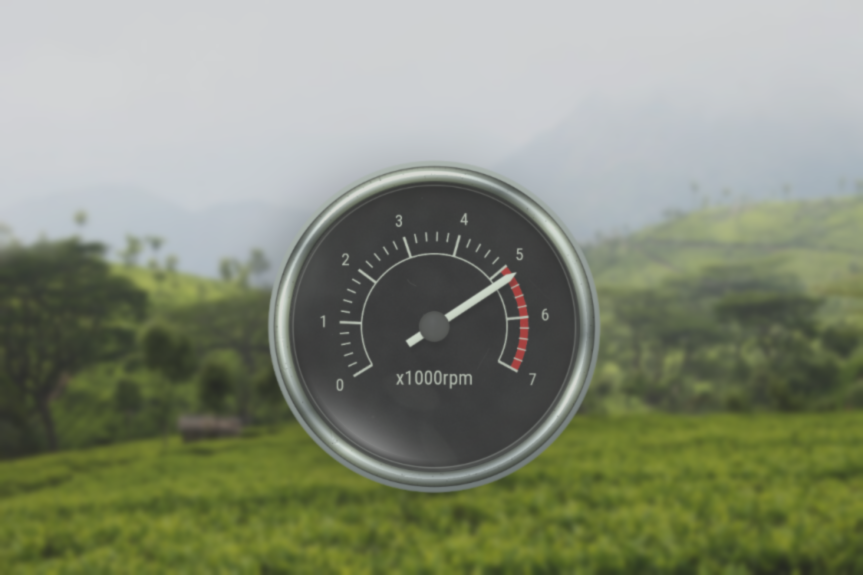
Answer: 5200 rpm
